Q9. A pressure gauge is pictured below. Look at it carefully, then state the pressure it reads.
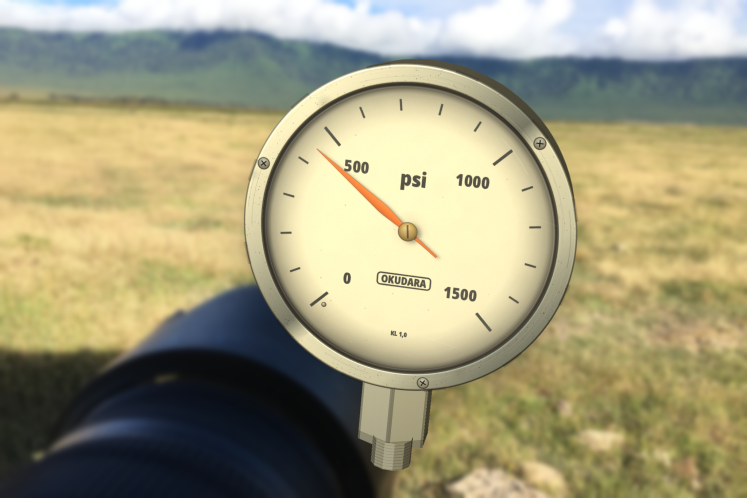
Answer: 450 psi
